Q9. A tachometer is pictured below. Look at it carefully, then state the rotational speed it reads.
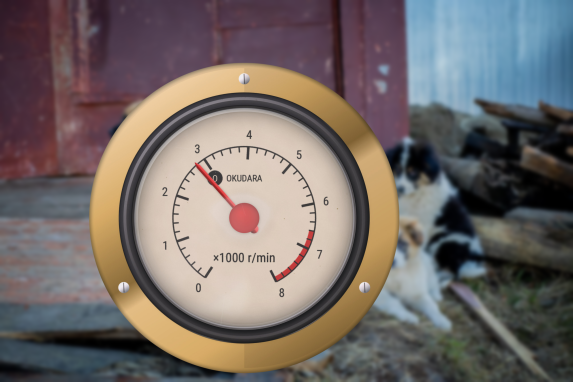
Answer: 2800 rpm
